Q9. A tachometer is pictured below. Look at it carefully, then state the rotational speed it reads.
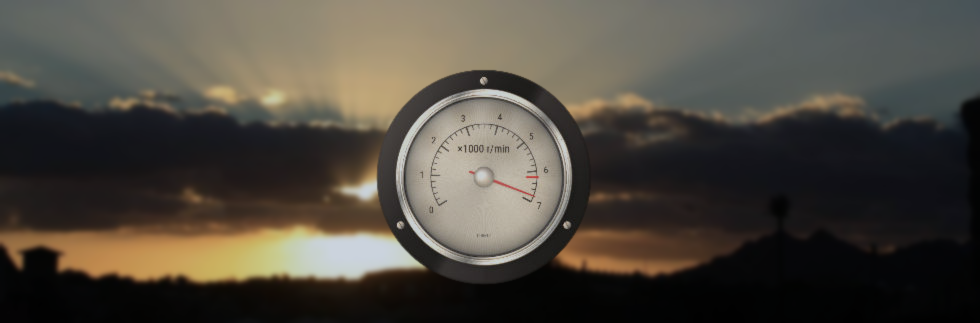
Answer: 6800 rpm
